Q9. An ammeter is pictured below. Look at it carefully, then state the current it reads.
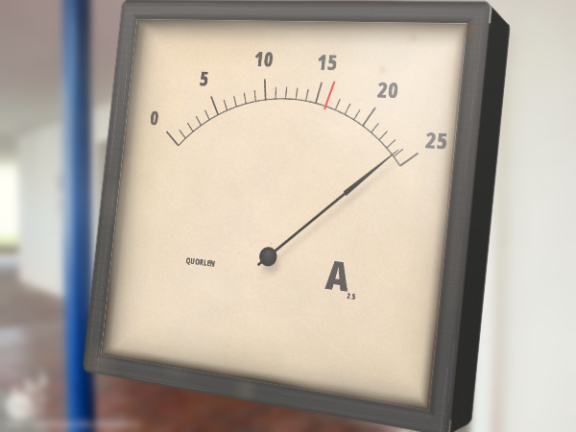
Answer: 24 A
